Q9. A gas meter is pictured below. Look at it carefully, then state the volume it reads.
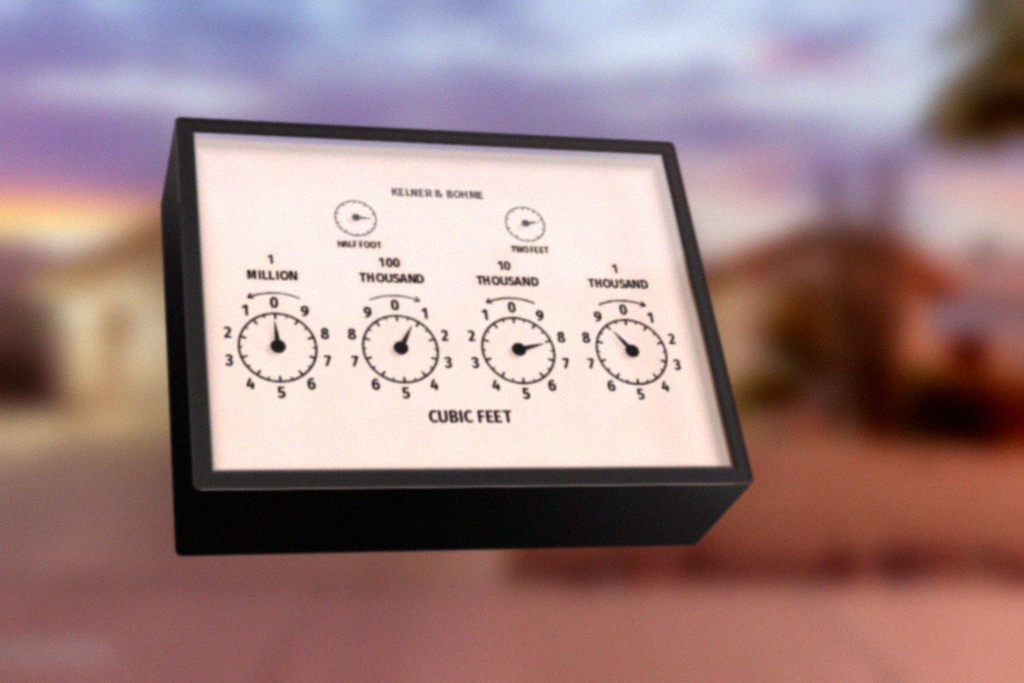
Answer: 7900 ft³
